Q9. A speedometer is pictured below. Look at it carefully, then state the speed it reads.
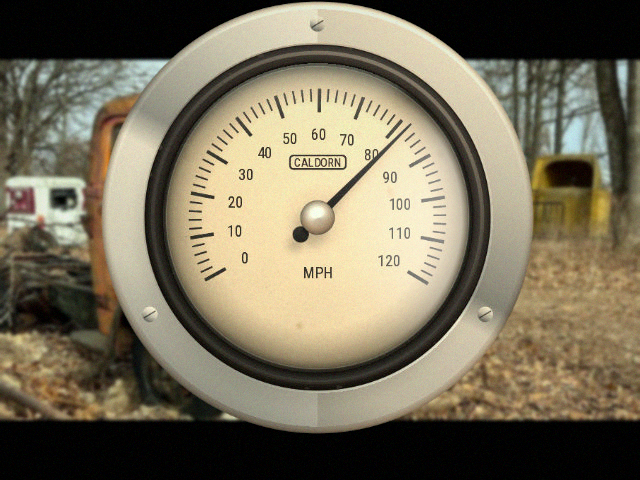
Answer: 82 mph
